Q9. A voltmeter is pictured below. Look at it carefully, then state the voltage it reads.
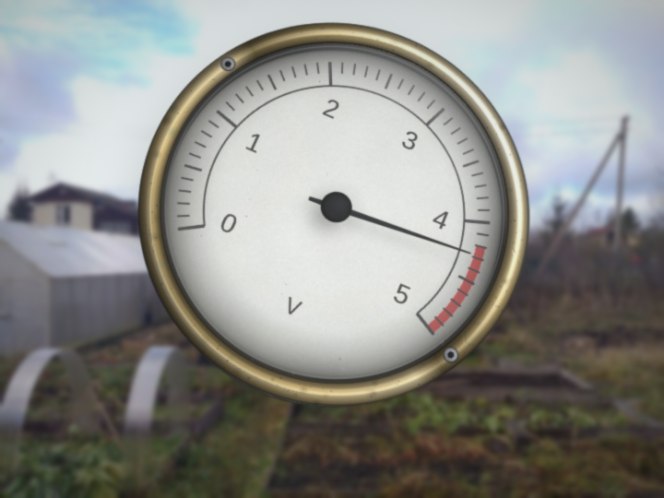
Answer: 4.3 V
